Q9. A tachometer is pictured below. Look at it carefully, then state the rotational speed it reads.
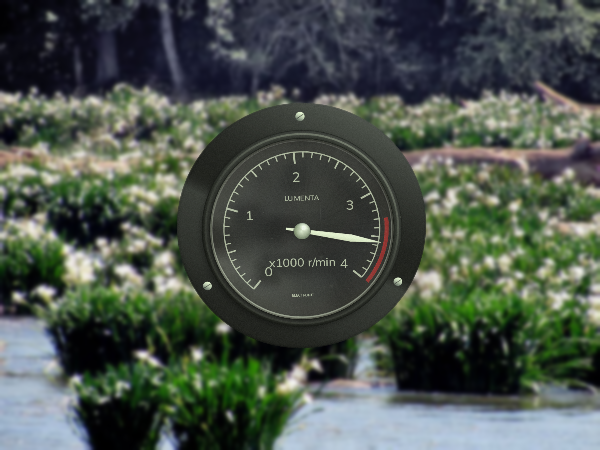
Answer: 3550 rpm
